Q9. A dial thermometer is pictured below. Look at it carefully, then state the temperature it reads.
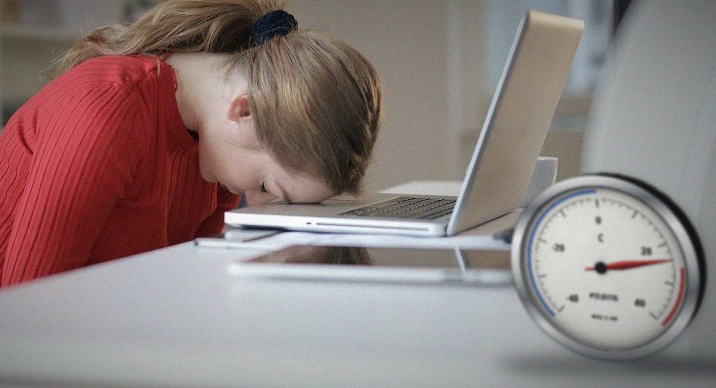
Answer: 24 °C
